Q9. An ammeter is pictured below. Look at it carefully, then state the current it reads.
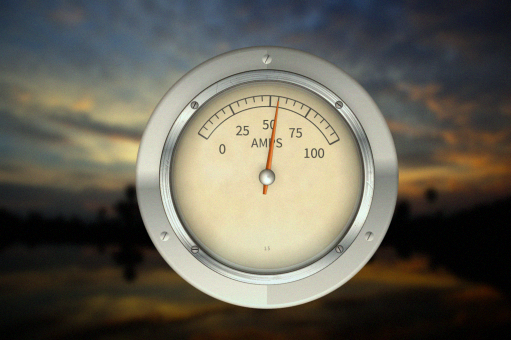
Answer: 55 A
